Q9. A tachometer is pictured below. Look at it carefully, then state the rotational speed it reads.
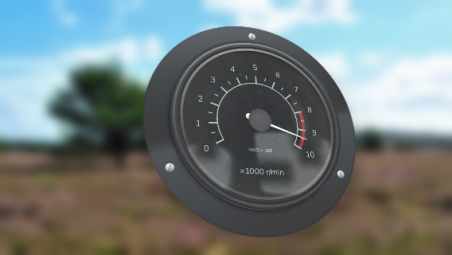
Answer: 9500 rpm
